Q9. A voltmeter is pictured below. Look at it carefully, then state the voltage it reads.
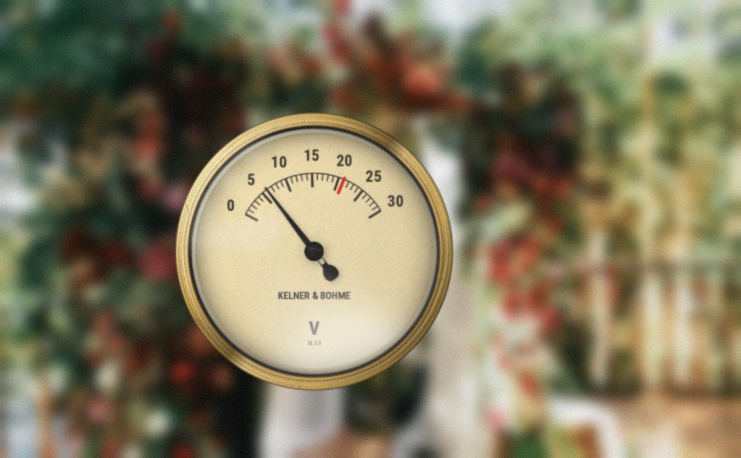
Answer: 6 V
